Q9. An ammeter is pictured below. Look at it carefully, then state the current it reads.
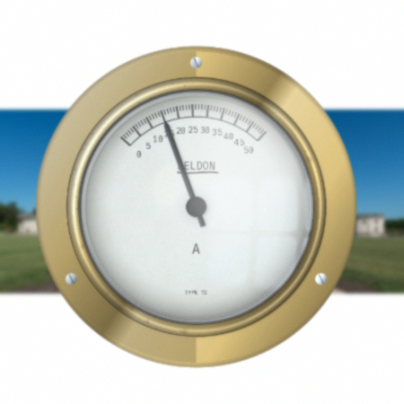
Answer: 15 A
